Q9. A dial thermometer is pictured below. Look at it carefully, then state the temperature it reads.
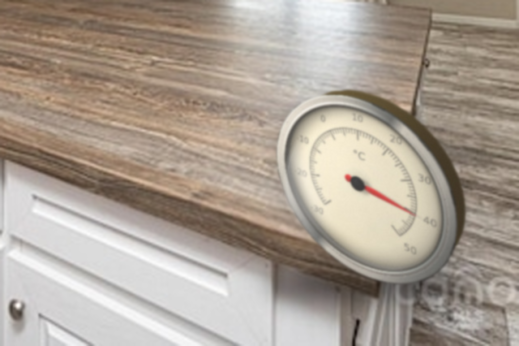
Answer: 40 °C
